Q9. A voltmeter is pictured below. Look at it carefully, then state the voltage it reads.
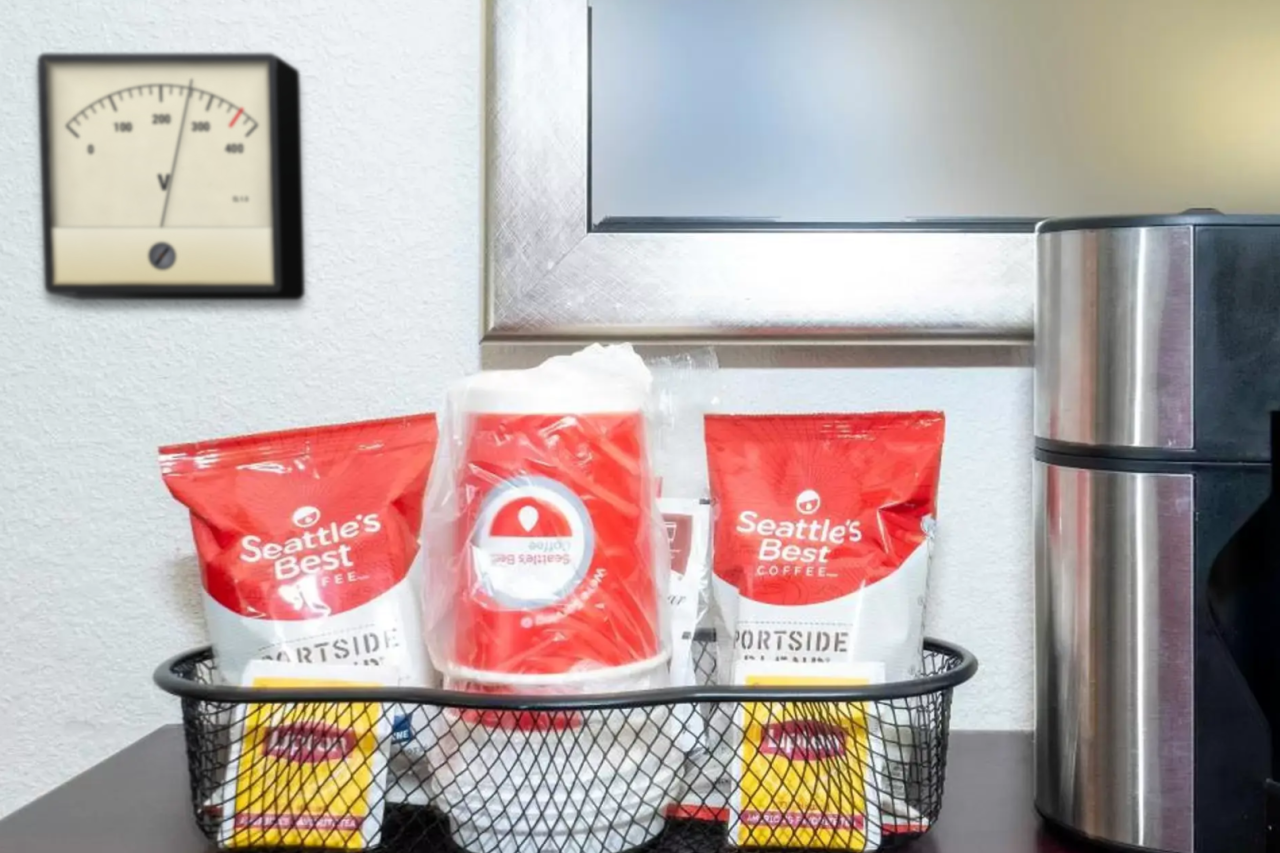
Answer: 260 V
